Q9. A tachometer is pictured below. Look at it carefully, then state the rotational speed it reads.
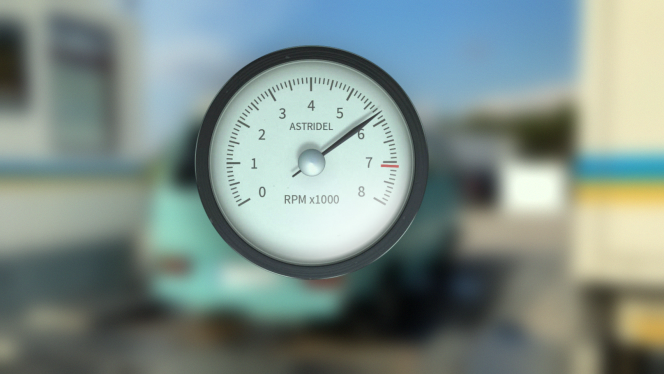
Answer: 5800 rpm
